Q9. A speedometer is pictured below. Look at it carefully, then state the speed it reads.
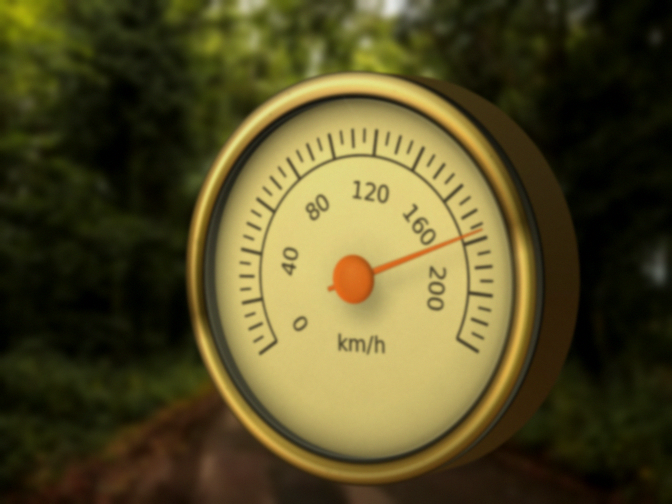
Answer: 177.5 km/h
